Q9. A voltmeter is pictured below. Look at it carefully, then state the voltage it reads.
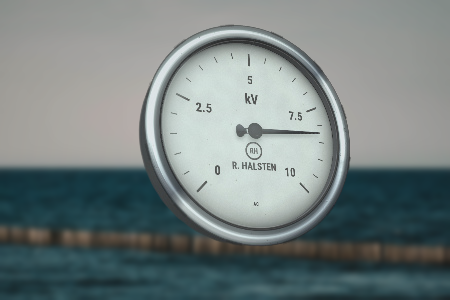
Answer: 8.25 kV
